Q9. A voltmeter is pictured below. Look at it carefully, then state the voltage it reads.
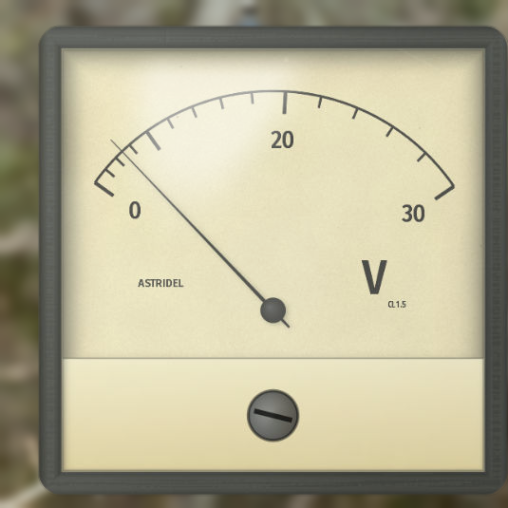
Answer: 7 V
